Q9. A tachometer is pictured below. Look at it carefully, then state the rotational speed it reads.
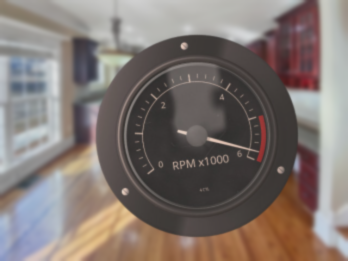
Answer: 5800 rpm
